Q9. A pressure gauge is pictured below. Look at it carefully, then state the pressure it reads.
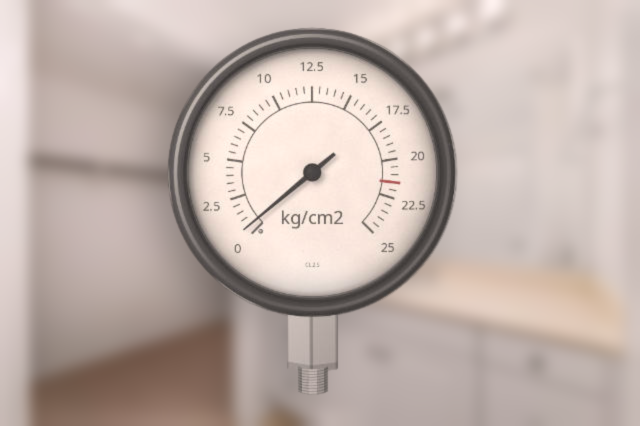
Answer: 0.5 kg/cm²
